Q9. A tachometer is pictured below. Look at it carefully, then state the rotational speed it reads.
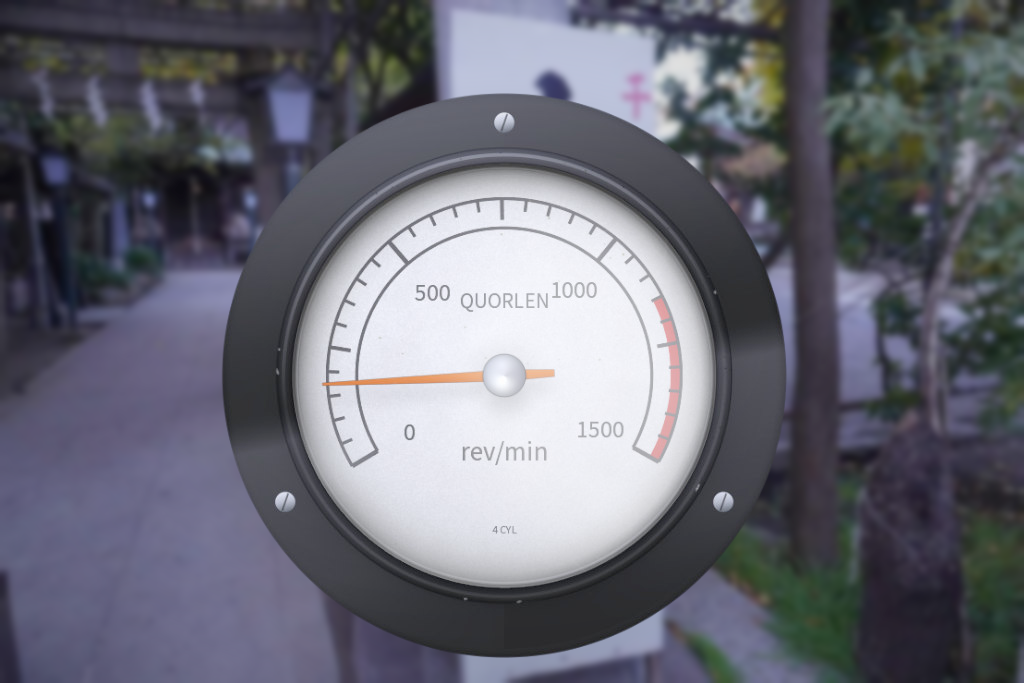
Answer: 175 rpm
